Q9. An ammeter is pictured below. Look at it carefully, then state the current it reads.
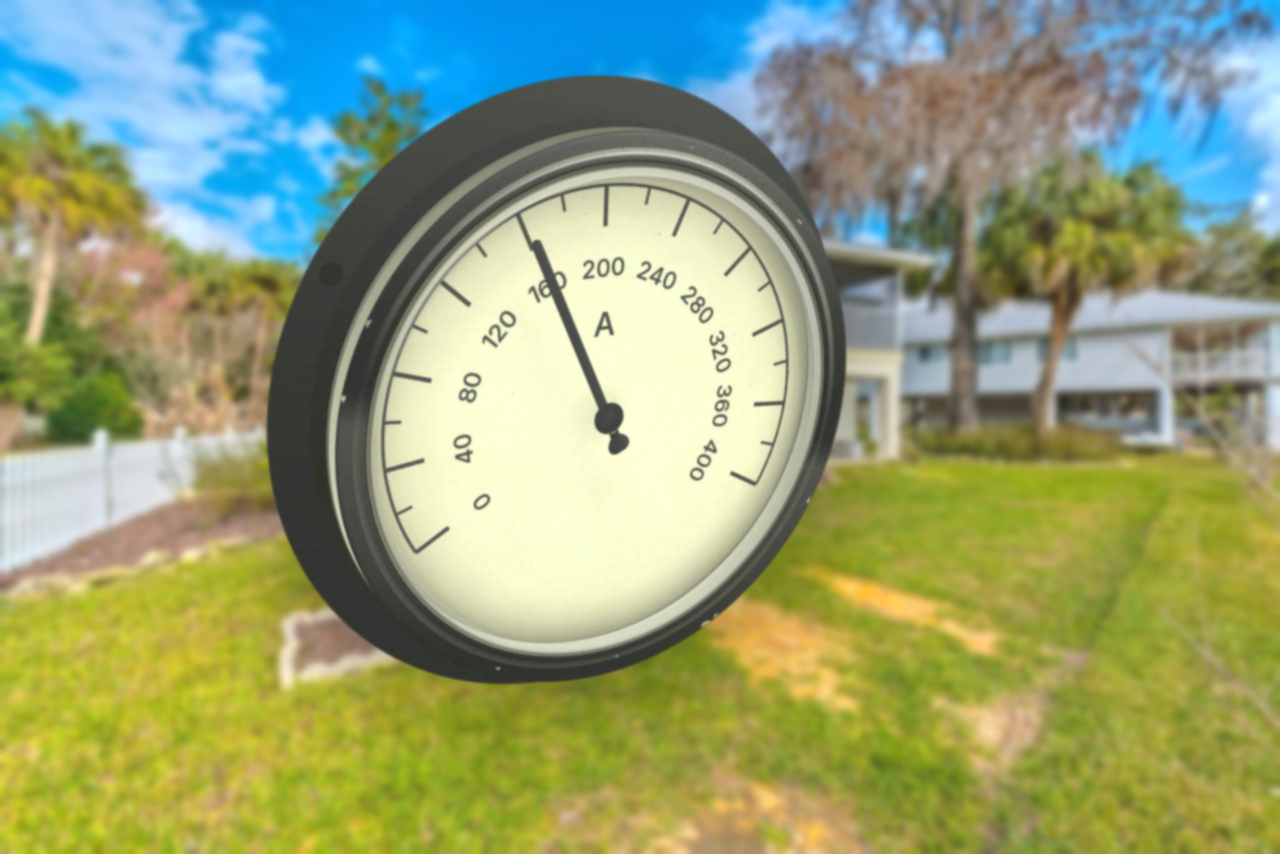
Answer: 160 A
